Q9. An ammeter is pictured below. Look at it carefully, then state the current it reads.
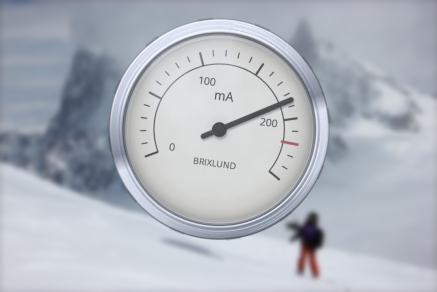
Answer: 185 mA
